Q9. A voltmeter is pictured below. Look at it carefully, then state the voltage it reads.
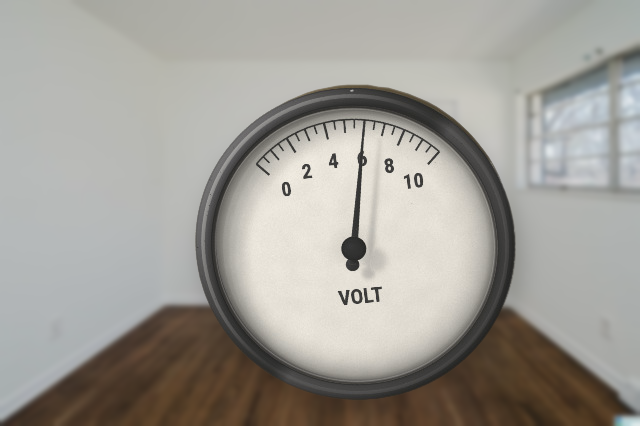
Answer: 6 V
